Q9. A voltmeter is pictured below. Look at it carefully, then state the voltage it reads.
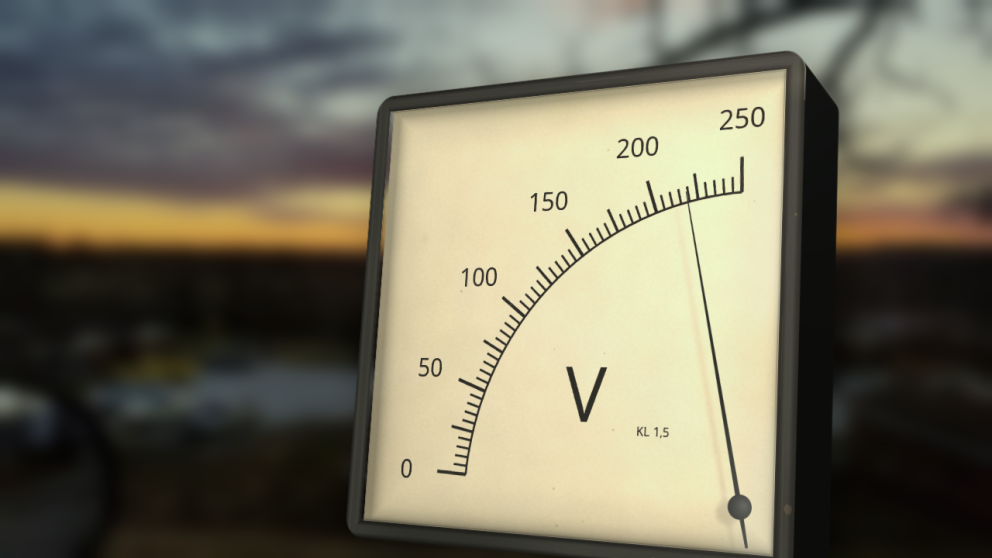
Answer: 220 V
